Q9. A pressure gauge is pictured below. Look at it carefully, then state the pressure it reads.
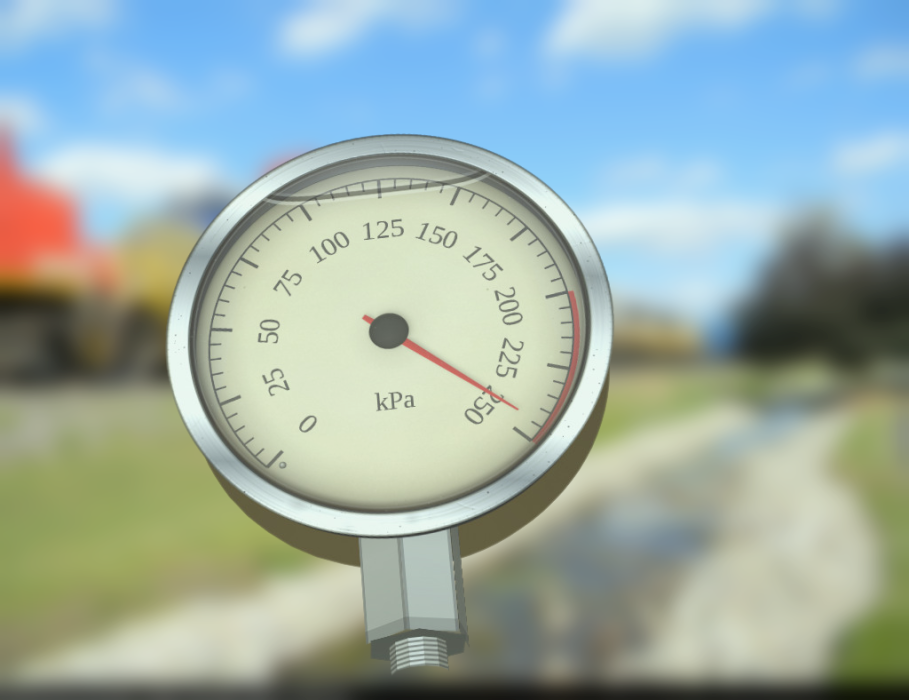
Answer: 245 kPa
